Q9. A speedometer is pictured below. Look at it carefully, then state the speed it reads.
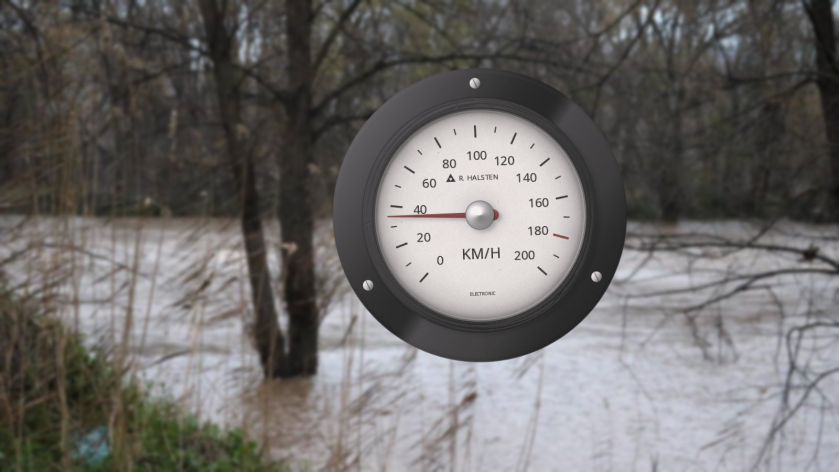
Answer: 35 km/h
